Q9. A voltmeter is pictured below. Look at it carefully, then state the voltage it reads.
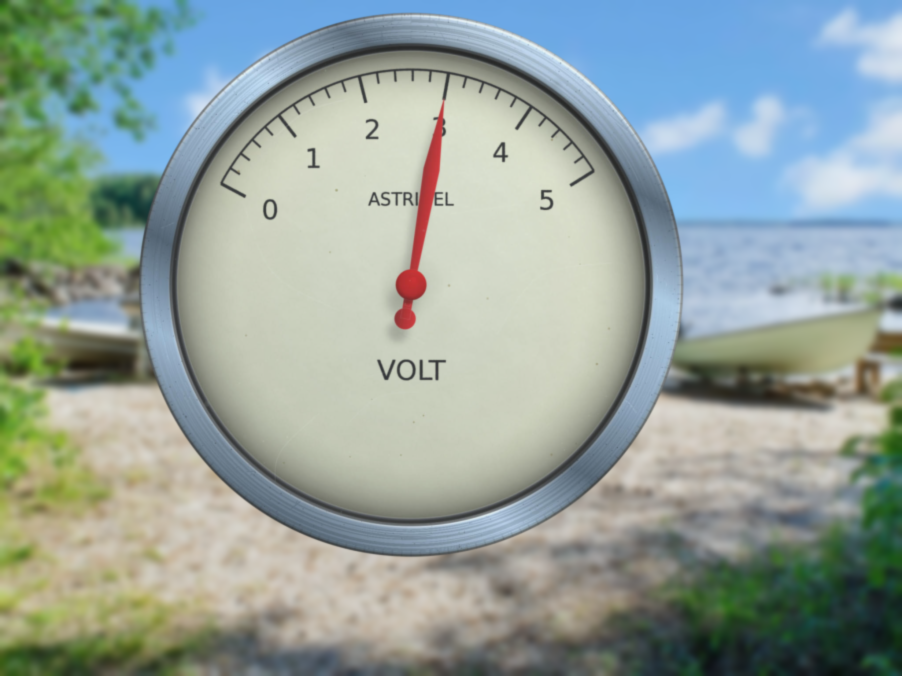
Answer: 3 V
